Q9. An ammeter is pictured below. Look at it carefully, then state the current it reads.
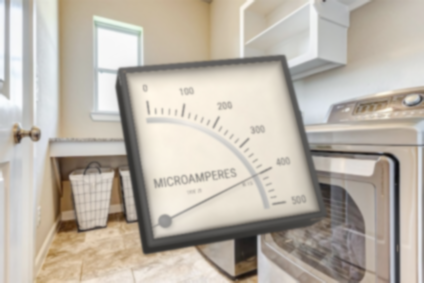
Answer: 400 µA
